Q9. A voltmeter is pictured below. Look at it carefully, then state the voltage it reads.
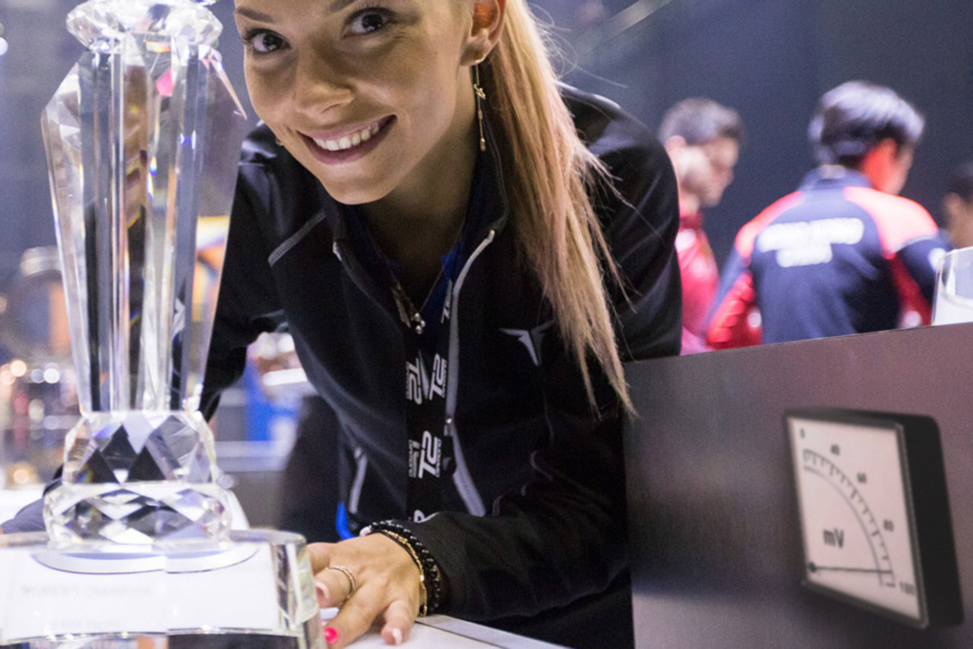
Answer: 95 mV
